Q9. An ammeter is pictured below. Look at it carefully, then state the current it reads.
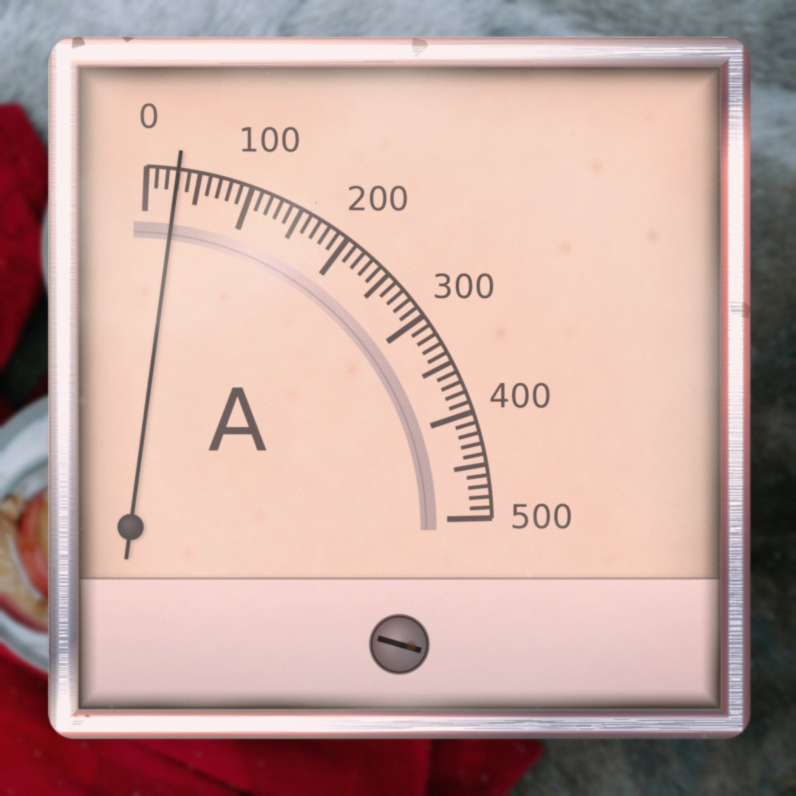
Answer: 30 A
